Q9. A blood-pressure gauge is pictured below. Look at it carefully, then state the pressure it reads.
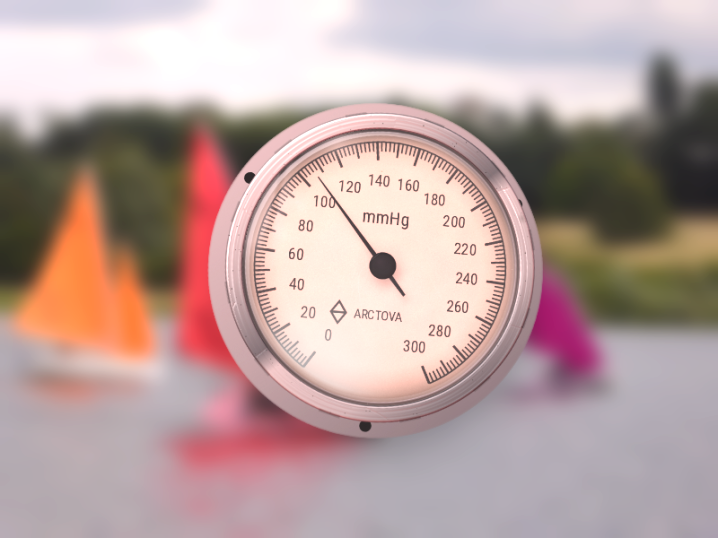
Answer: 106 mmHg
